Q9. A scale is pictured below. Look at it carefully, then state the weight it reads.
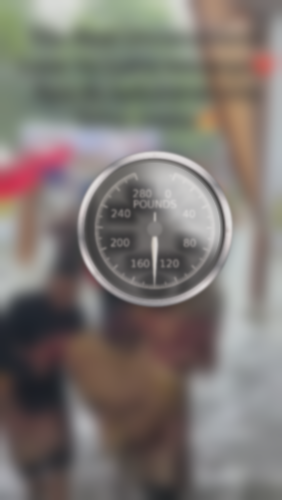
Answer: 140 lb
